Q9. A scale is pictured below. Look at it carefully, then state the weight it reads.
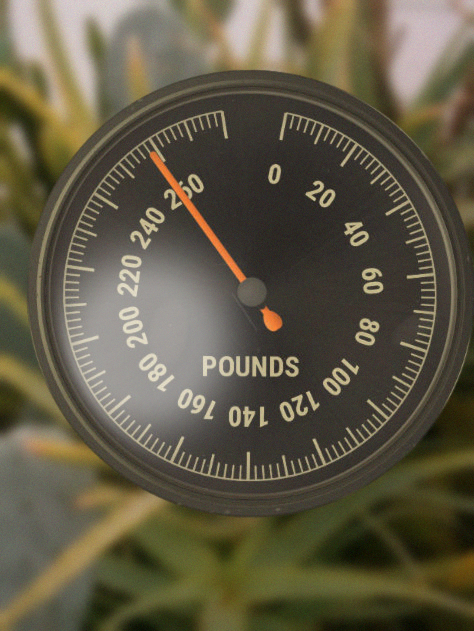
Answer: 258 lb
